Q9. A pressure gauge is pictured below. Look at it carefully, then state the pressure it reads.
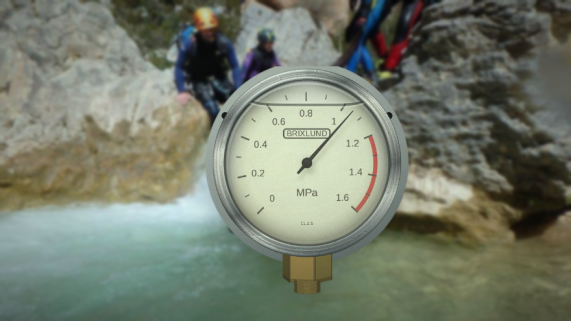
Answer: 1.05 MPa
